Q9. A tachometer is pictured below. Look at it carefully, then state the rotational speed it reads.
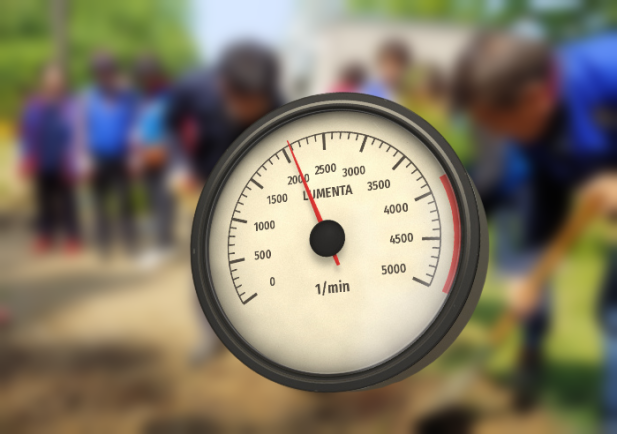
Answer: 2100 rpm
